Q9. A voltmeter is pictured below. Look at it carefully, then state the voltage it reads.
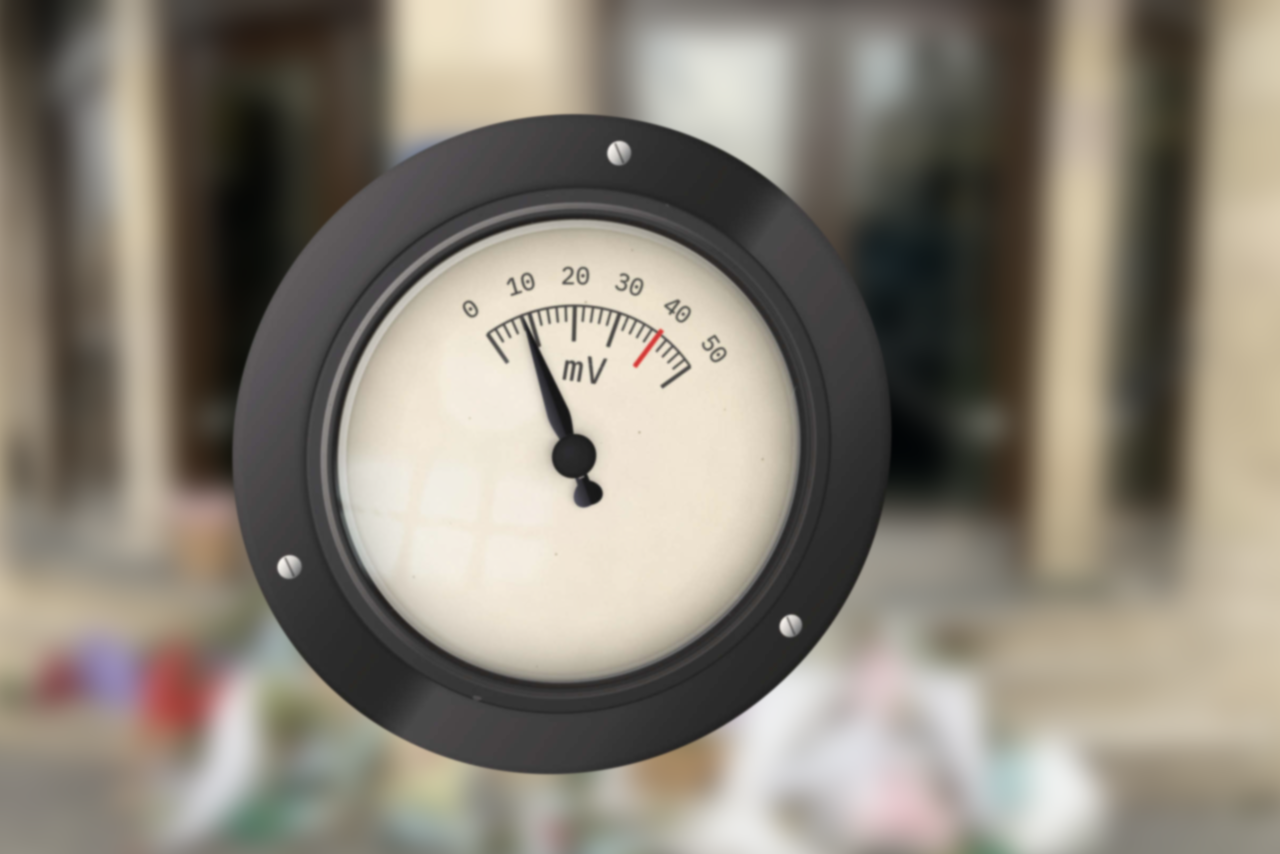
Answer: 8 mV
